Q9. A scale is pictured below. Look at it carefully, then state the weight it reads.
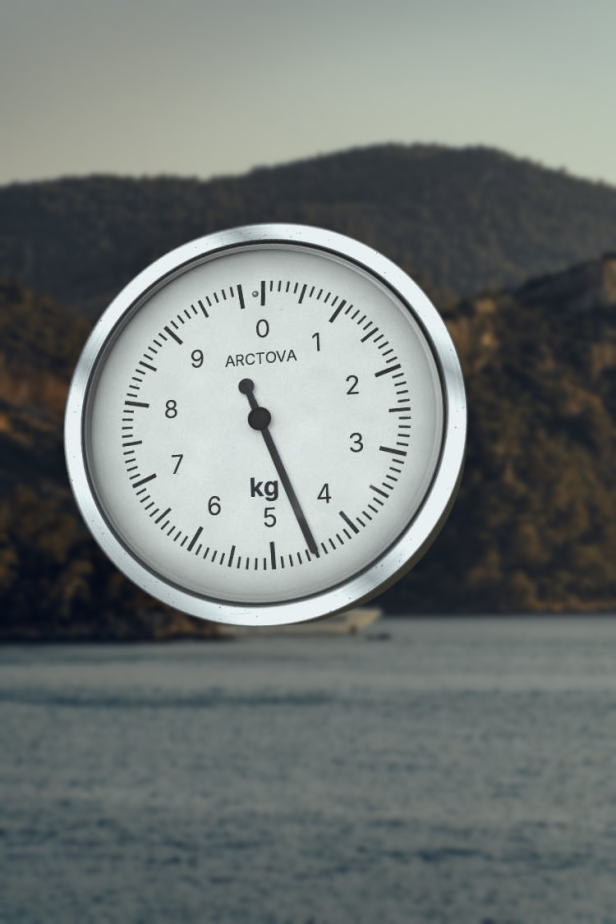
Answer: 4.5 kg
